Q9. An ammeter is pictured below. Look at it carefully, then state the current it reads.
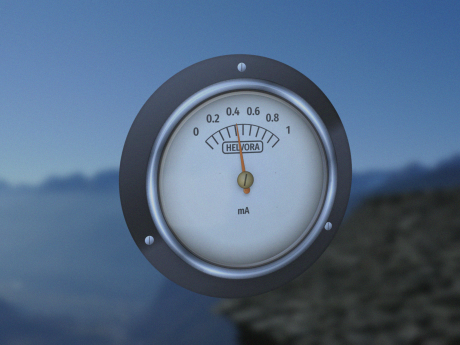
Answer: 0.4 mA
